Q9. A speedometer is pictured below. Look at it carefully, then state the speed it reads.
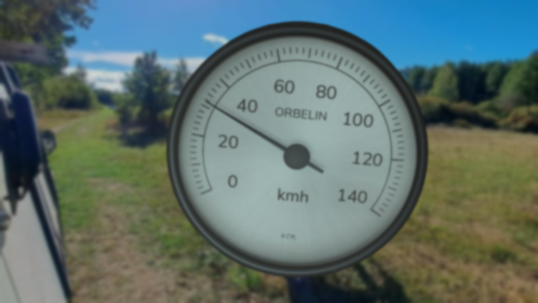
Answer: 32 km/h
